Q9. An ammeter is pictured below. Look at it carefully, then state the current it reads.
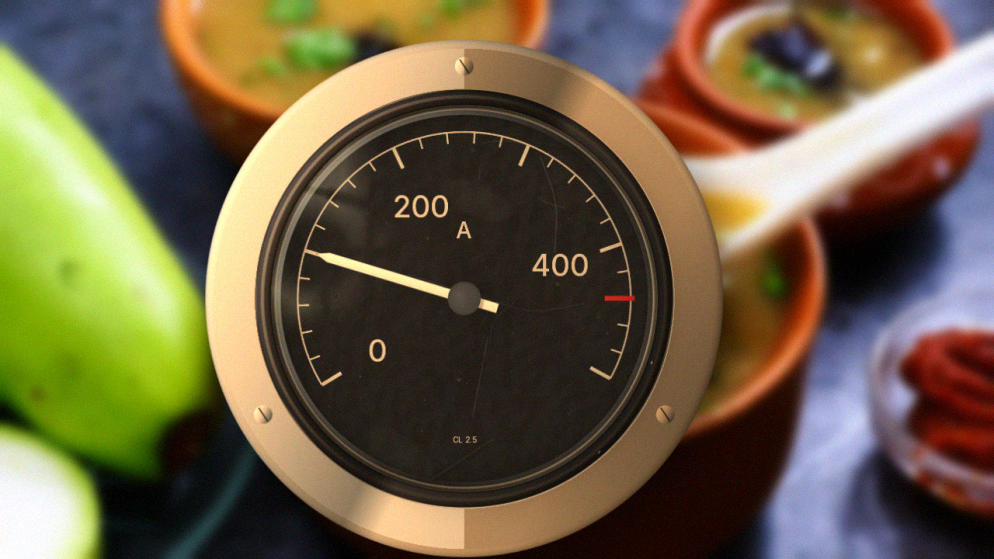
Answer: 100 A
